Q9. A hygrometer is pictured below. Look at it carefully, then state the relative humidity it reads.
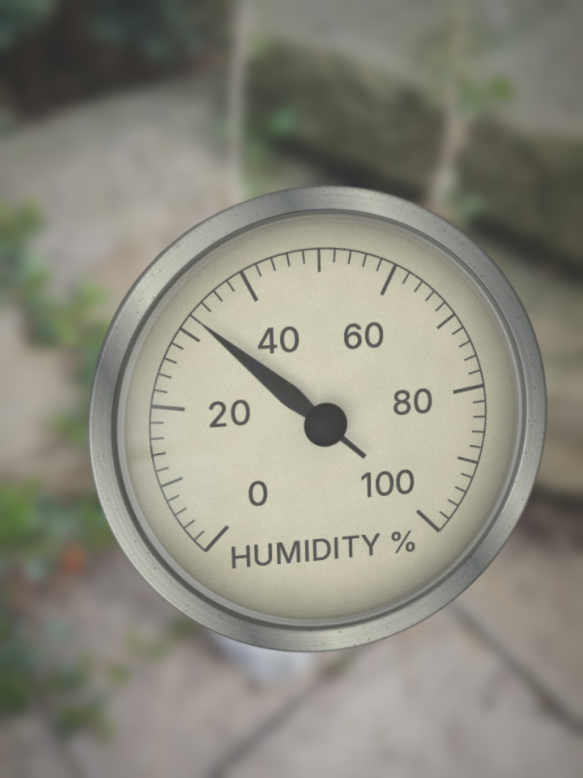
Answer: 32 %
